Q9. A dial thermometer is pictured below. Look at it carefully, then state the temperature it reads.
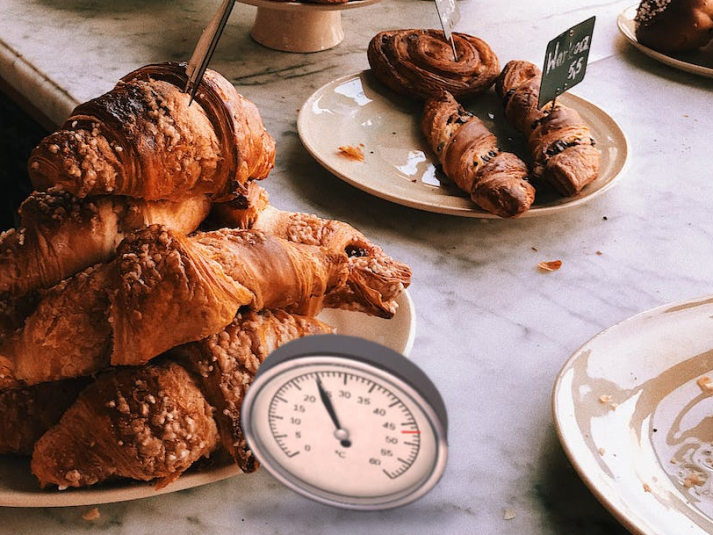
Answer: 25 °C
